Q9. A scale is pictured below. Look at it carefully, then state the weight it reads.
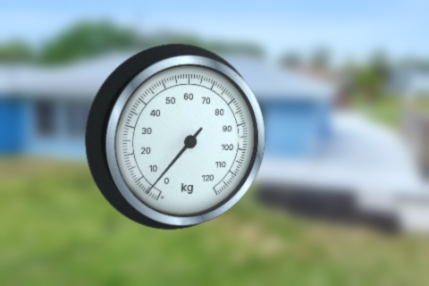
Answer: 5 kg
